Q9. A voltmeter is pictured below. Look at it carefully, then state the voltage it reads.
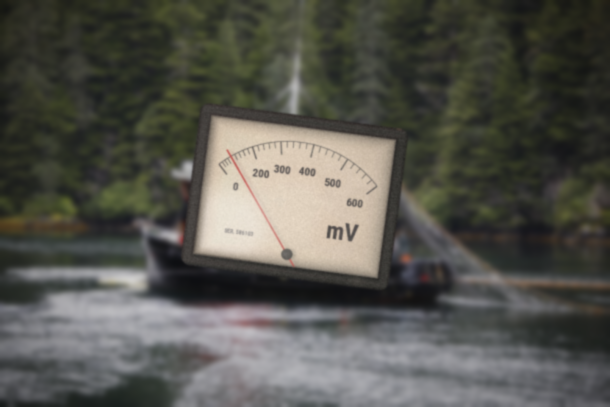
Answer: 100 mV
